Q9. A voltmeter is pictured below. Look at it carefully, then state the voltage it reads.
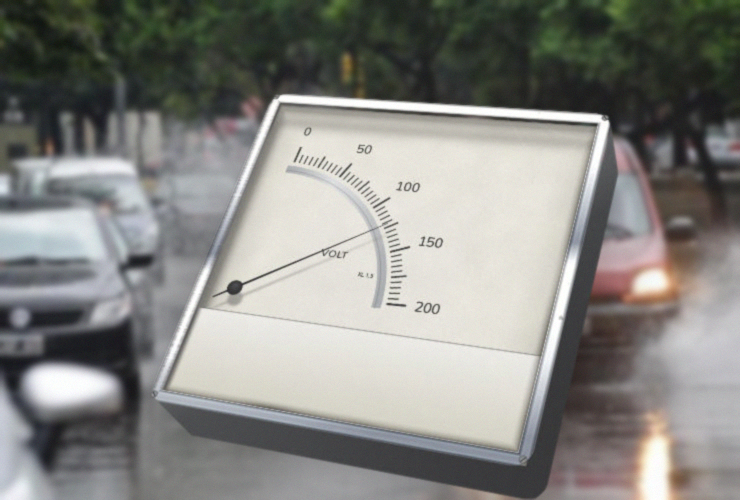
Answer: 125 V
